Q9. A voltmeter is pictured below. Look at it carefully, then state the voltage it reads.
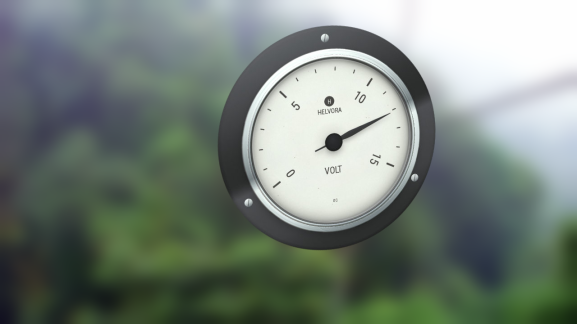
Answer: 12 V
